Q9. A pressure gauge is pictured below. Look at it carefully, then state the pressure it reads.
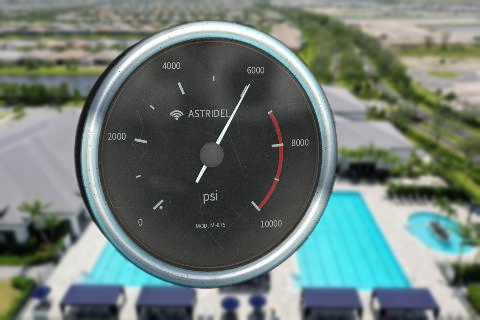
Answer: 6000 psi
